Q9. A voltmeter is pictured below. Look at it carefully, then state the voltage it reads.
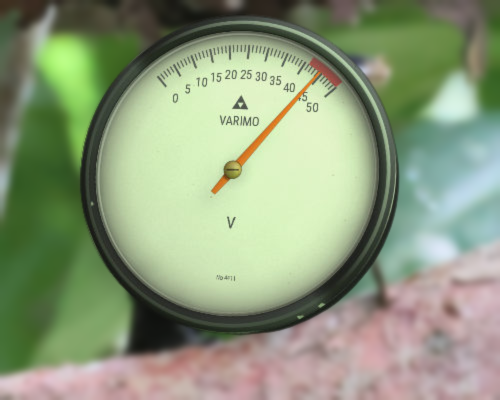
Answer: 45 V
